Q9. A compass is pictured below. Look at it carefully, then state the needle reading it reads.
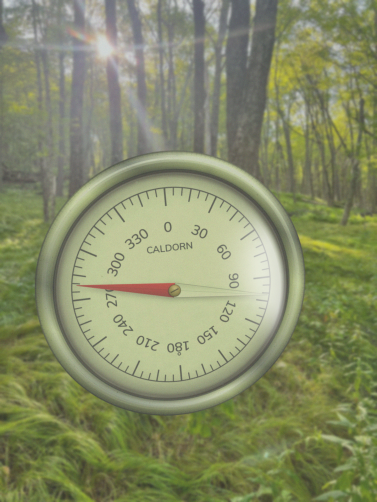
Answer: 280 °
